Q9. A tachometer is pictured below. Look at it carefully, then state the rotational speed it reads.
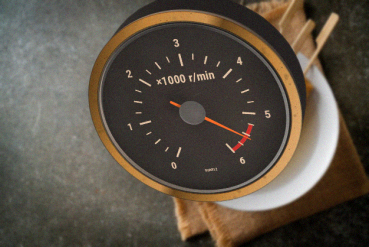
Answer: 5500 rpm
